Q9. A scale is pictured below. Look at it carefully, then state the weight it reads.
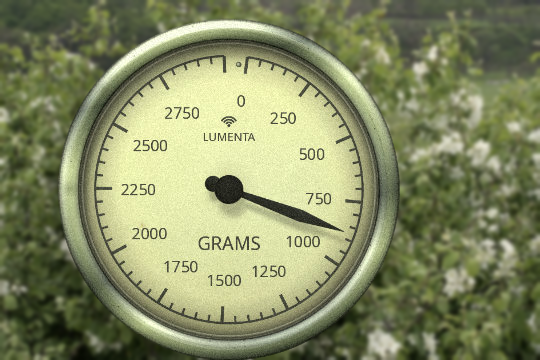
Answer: 875 g
